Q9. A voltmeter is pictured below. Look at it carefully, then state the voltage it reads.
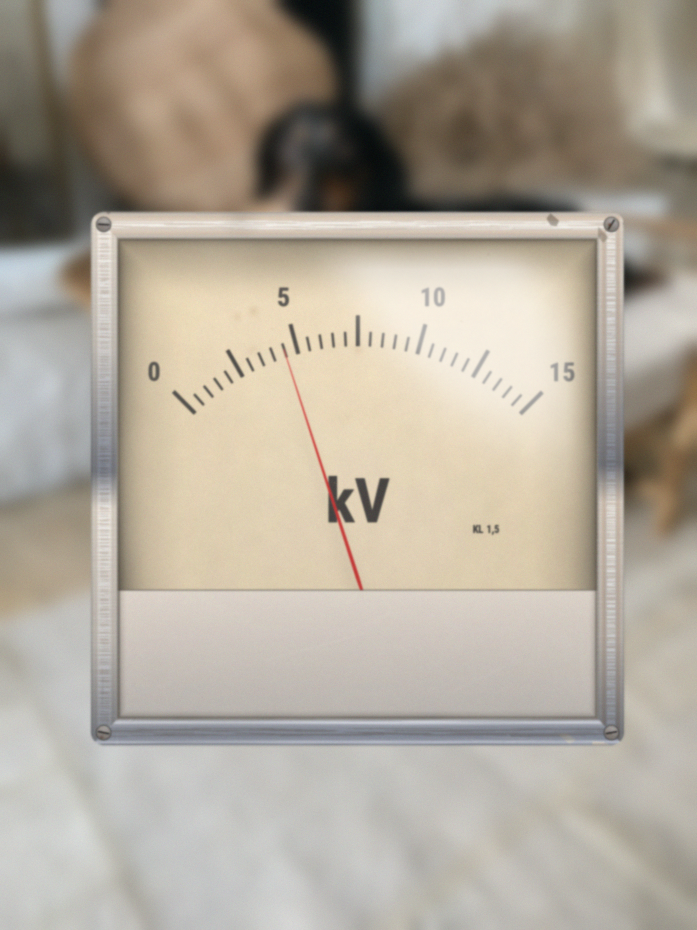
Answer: 4.5 kV
